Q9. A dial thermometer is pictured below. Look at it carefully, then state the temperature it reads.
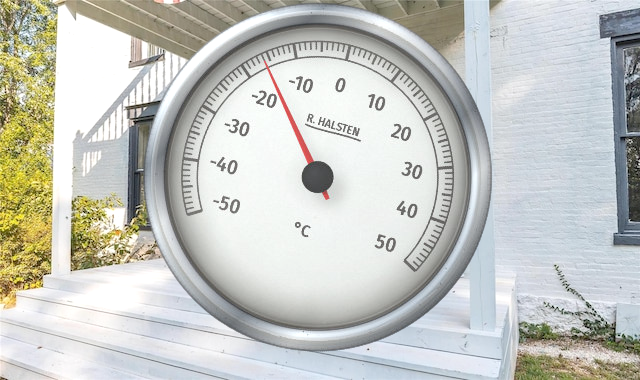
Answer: -16 °C
